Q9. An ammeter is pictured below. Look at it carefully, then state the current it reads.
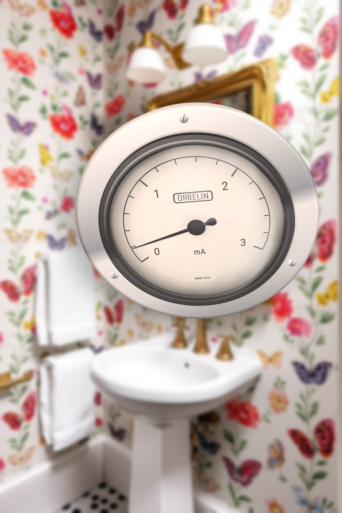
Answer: 0.2 mA
